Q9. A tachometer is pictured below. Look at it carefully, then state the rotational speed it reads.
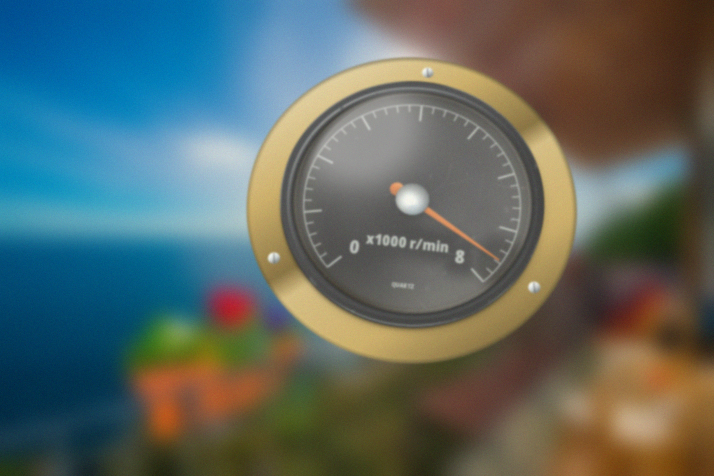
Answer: 7600 rpm
